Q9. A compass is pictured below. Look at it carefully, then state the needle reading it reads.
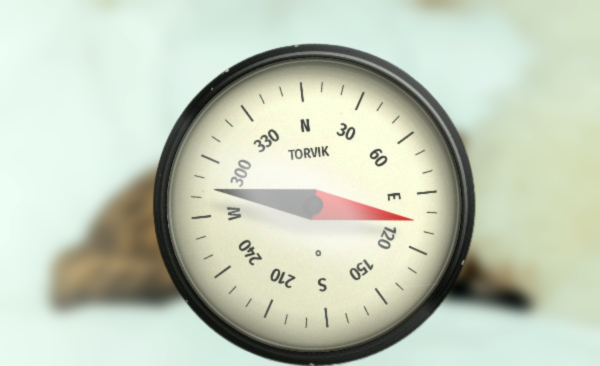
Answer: 105 °
